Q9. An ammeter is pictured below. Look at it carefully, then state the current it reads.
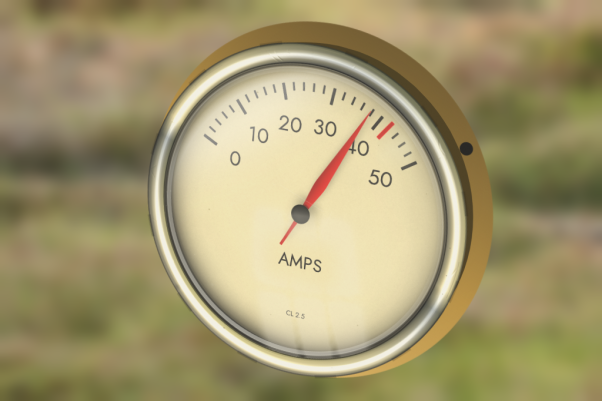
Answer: 38 A
